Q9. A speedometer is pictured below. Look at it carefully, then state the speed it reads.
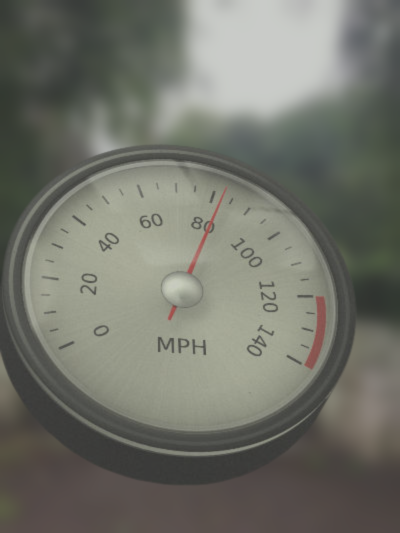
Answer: 82.5 mph
